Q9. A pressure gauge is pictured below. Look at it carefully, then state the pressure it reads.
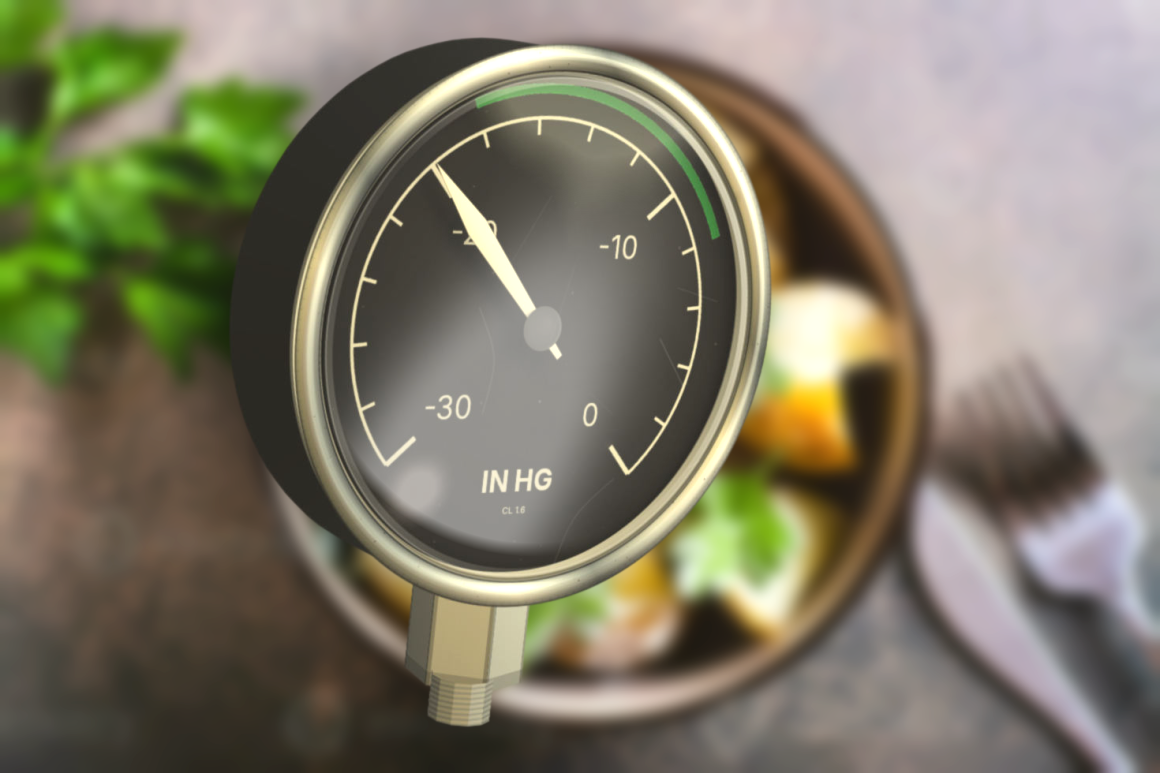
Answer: -20 inHg
